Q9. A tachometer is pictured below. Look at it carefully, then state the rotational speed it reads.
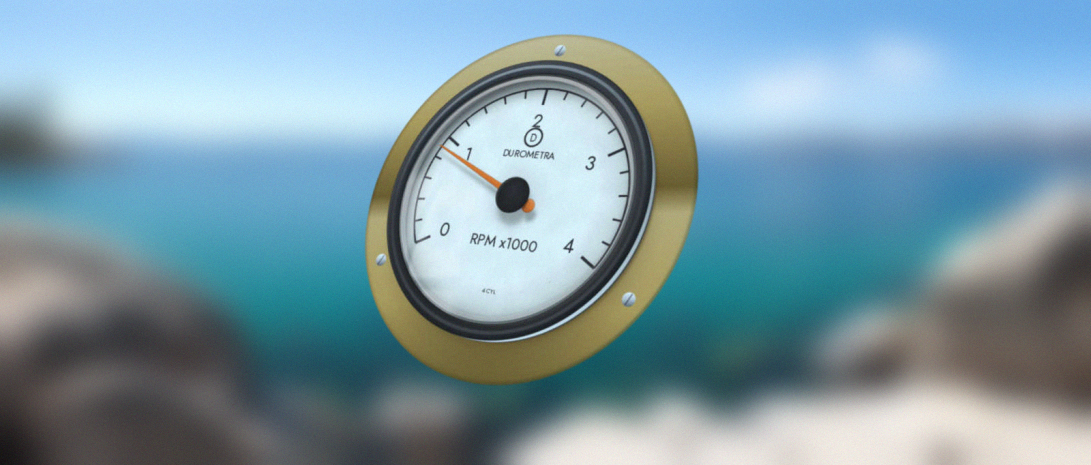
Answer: 900 rpm
